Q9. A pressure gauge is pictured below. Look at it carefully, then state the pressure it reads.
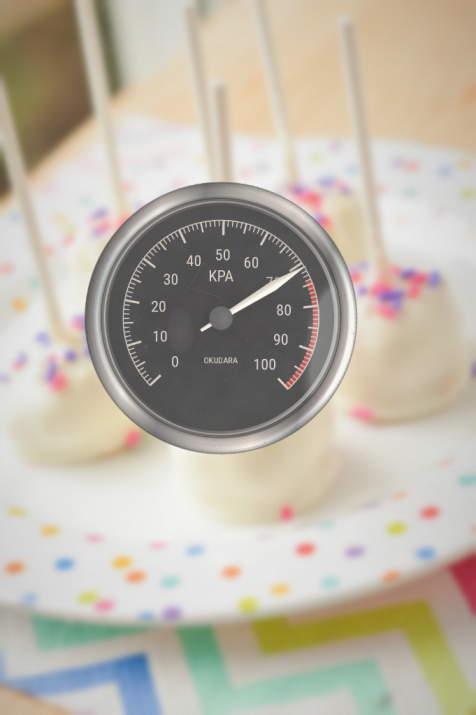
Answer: 71 kPa
